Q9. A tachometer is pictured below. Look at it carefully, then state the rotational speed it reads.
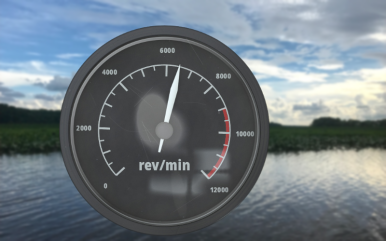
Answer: 6500 rpm
